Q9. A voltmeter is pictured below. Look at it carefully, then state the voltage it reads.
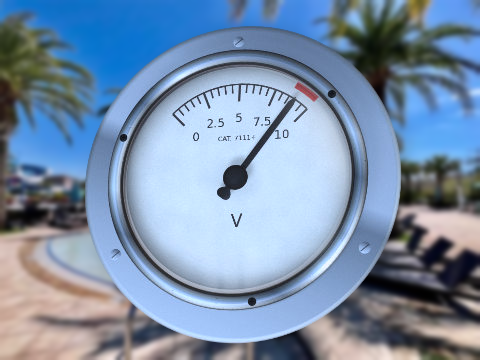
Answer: 9 V
